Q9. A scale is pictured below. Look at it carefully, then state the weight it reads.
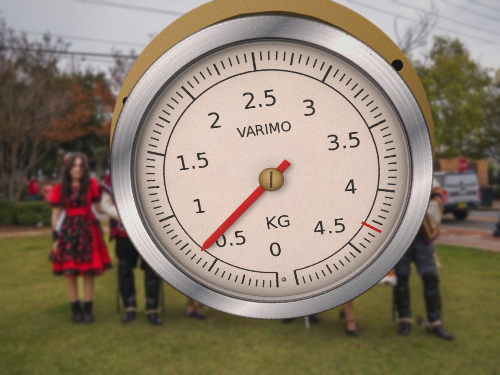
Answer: 0.65 kg
